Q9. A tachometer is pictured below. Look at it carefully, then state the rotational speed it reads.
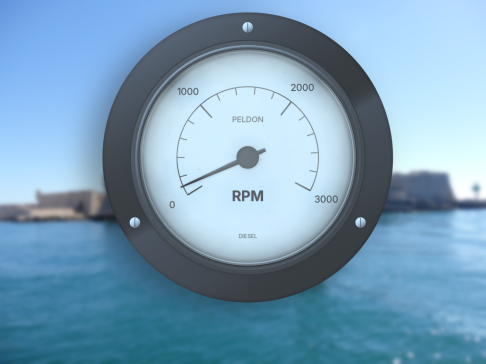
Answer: 100 rpm
